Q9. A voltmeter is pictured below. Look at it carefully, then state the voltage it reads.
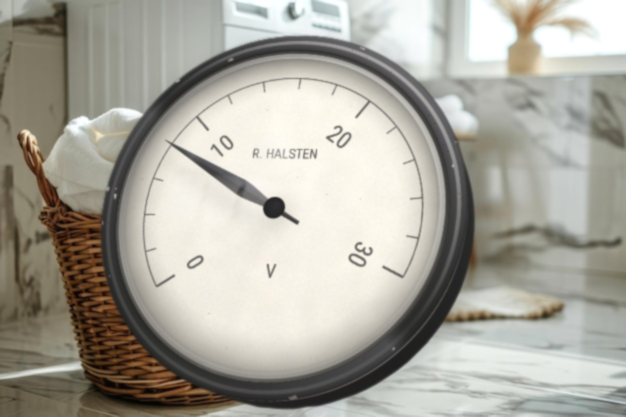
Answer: 8 V
